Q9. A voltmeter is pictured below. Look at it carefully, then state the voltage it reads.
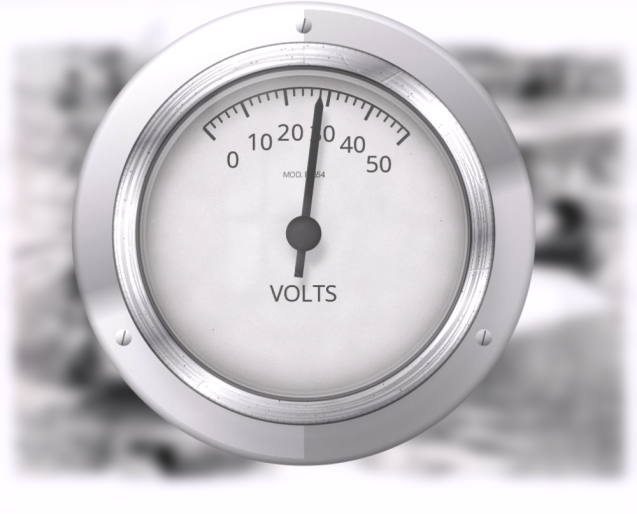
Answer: 28 V
